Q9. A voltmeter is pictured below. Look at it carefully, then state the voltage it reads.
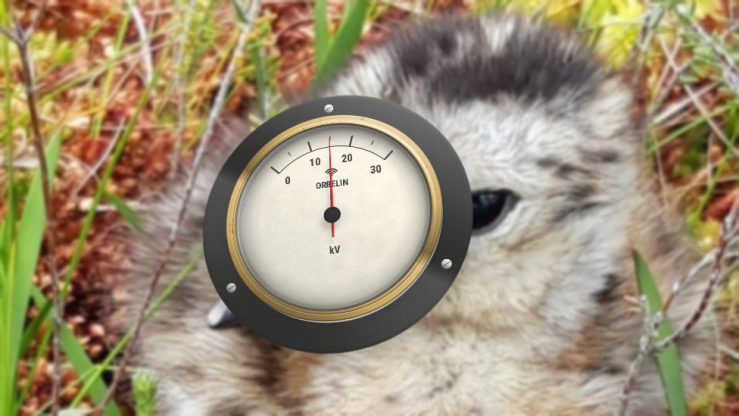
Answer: 15 kV
